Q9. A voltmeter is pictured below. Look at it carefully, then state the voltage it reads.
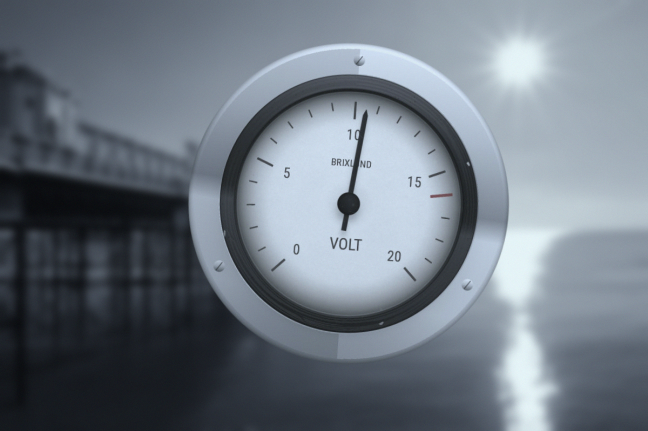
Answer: 10.5 V
